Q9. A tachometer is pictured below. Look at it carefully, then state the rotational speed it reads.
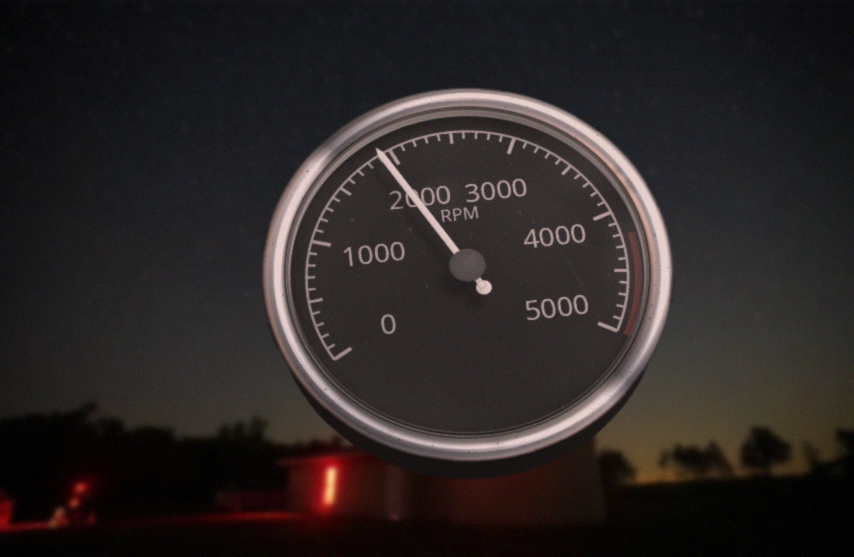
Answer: 1900 rpm
